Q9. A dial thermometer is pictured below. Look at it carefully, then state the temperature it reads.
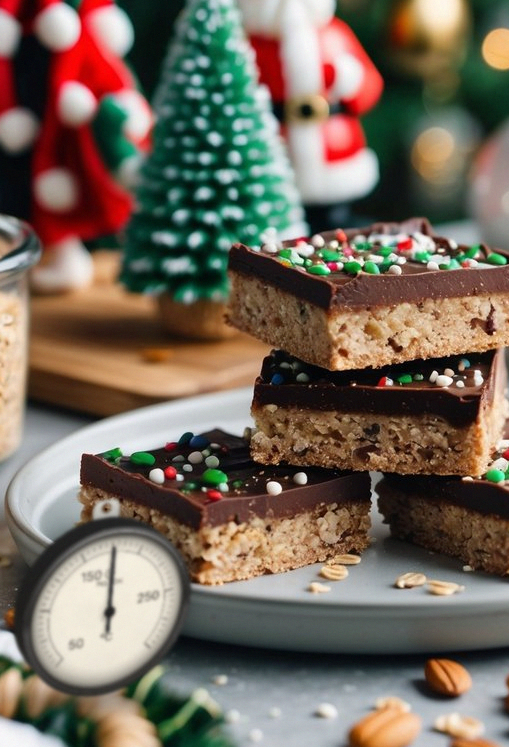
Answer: 175 °C
